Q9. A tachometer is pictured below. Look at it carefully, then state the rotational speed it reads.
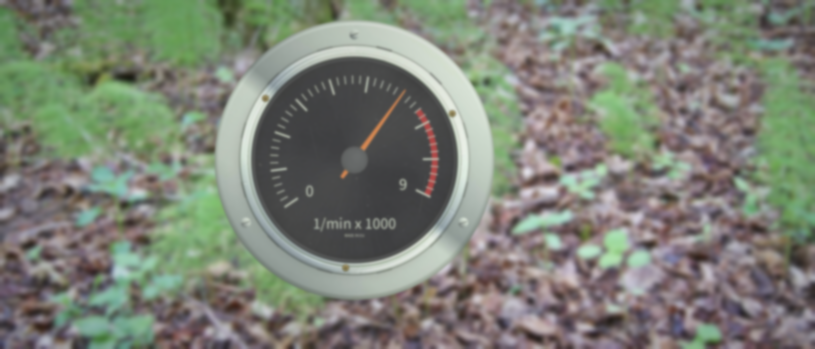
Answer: 6000 rpm
